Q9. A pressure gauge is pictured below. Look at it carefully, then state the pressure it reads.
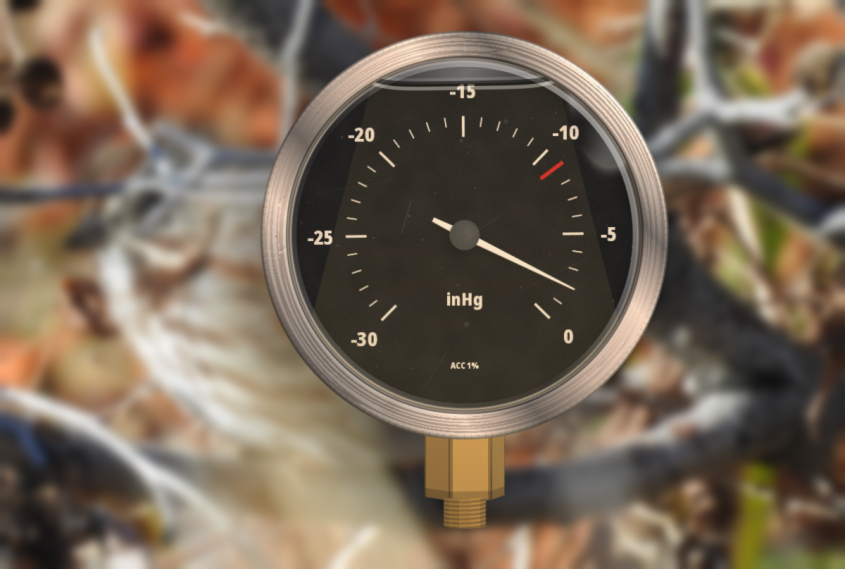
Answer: -2 inHg
